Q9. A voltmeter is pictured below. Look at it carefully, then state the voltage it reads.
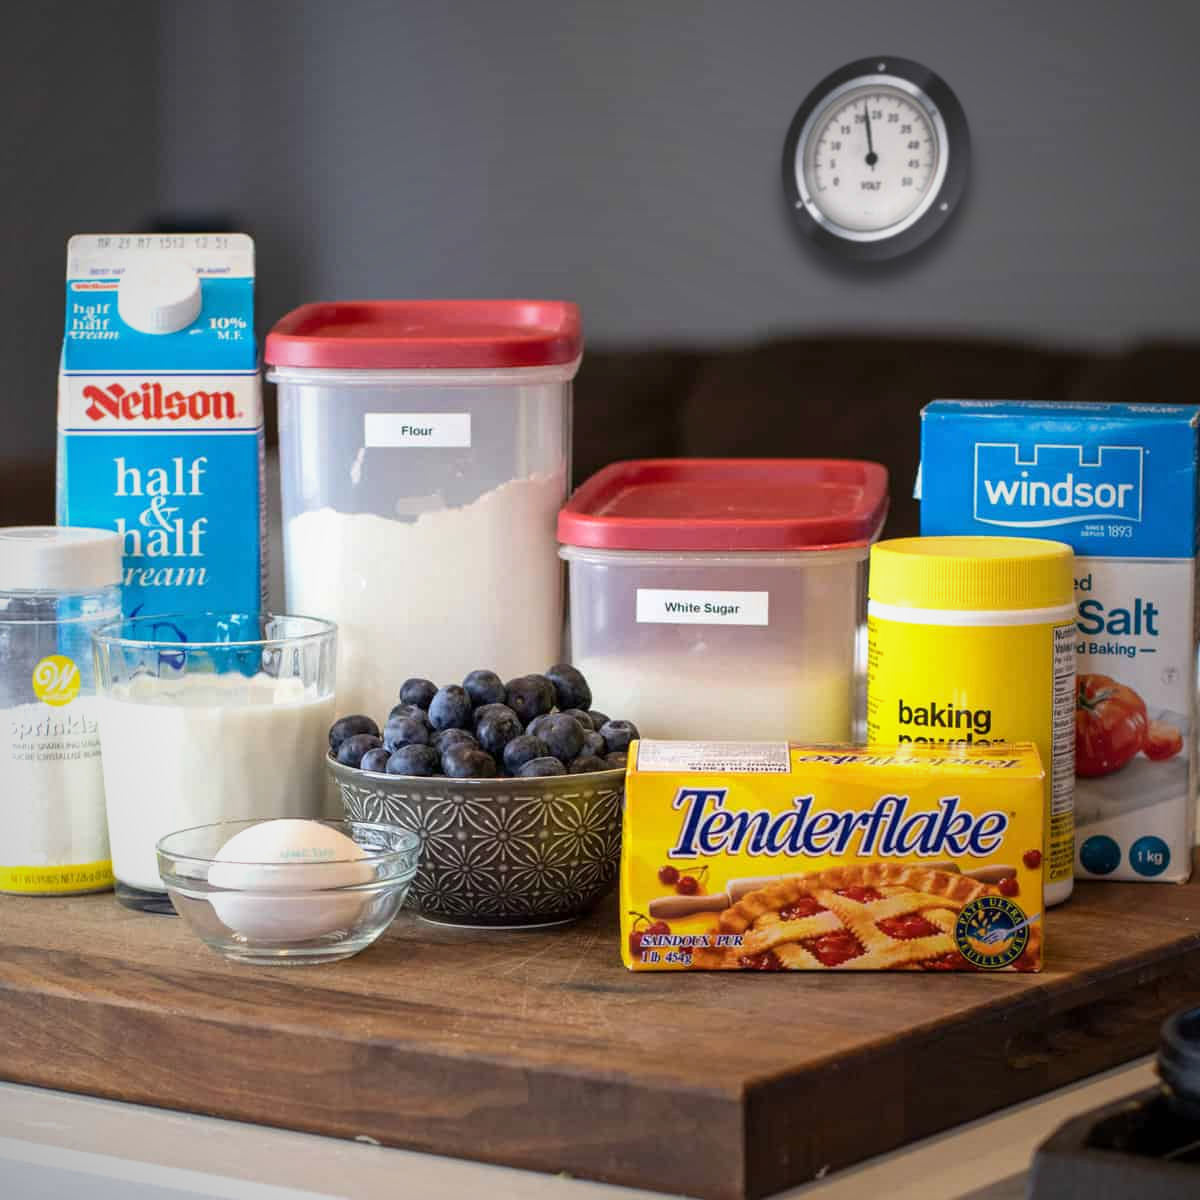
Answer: 22.5 V
